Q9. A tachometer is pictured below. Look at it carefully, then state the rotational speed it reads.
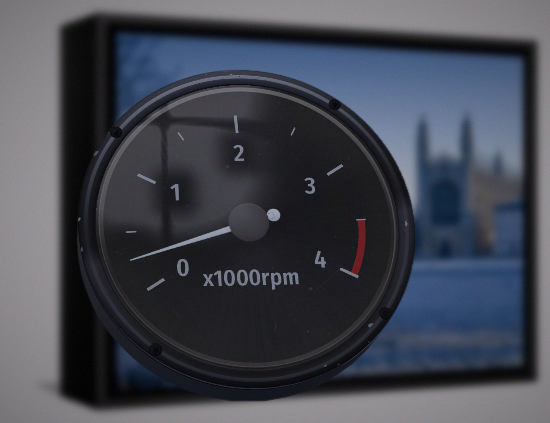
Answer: 250 rpm
